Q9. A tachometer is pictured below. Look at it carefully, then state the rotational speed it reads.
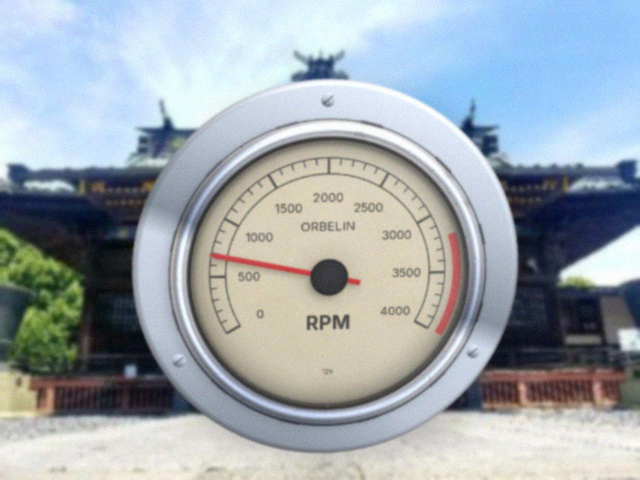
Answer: 700 rpm
